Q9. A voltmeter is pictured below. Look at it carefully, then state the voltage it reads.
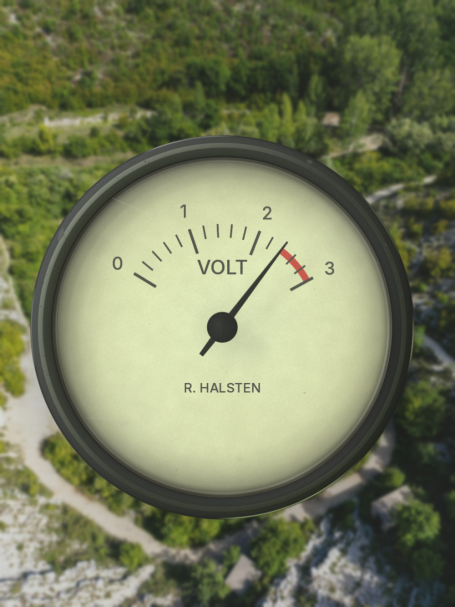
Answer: 2.4 V
